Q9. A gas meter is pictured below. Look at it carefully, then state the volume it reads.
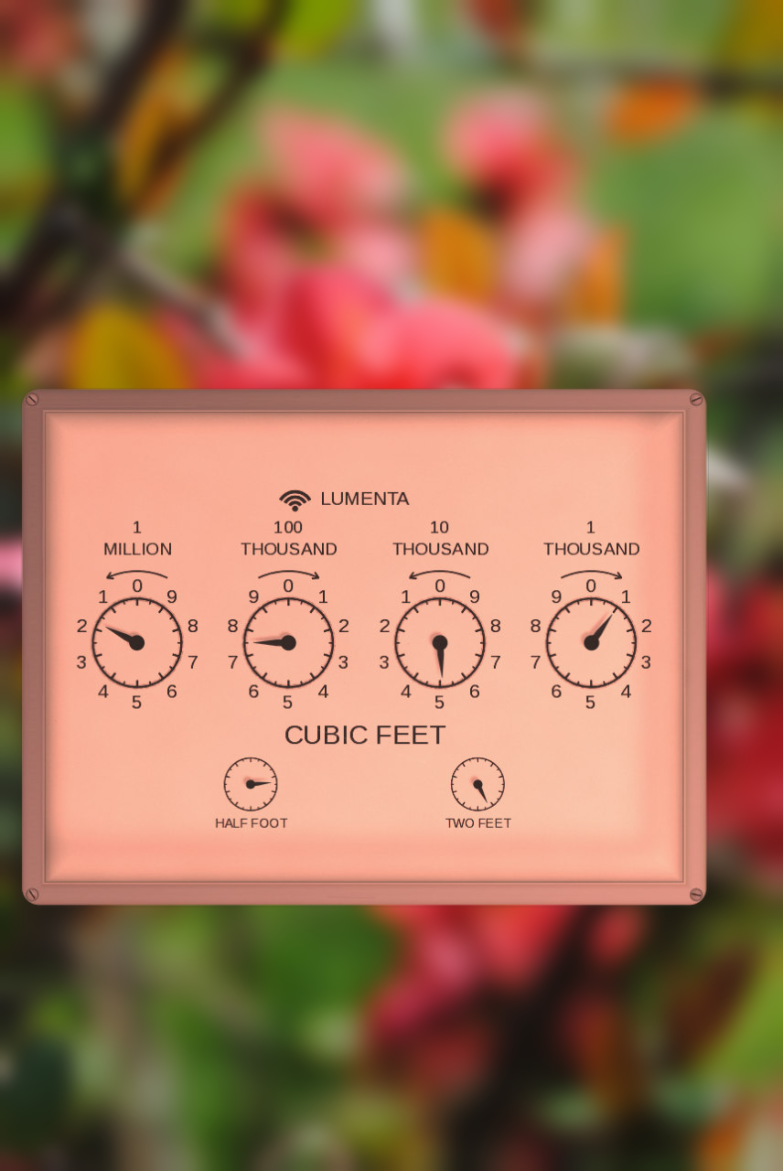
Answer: 175100 ft³
